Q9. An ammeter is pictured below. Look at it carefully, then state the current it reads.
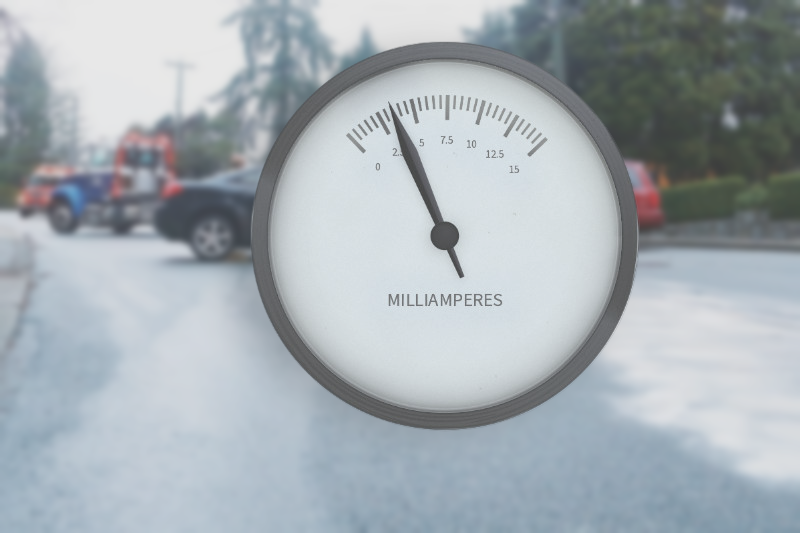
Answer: 3.5 mA
